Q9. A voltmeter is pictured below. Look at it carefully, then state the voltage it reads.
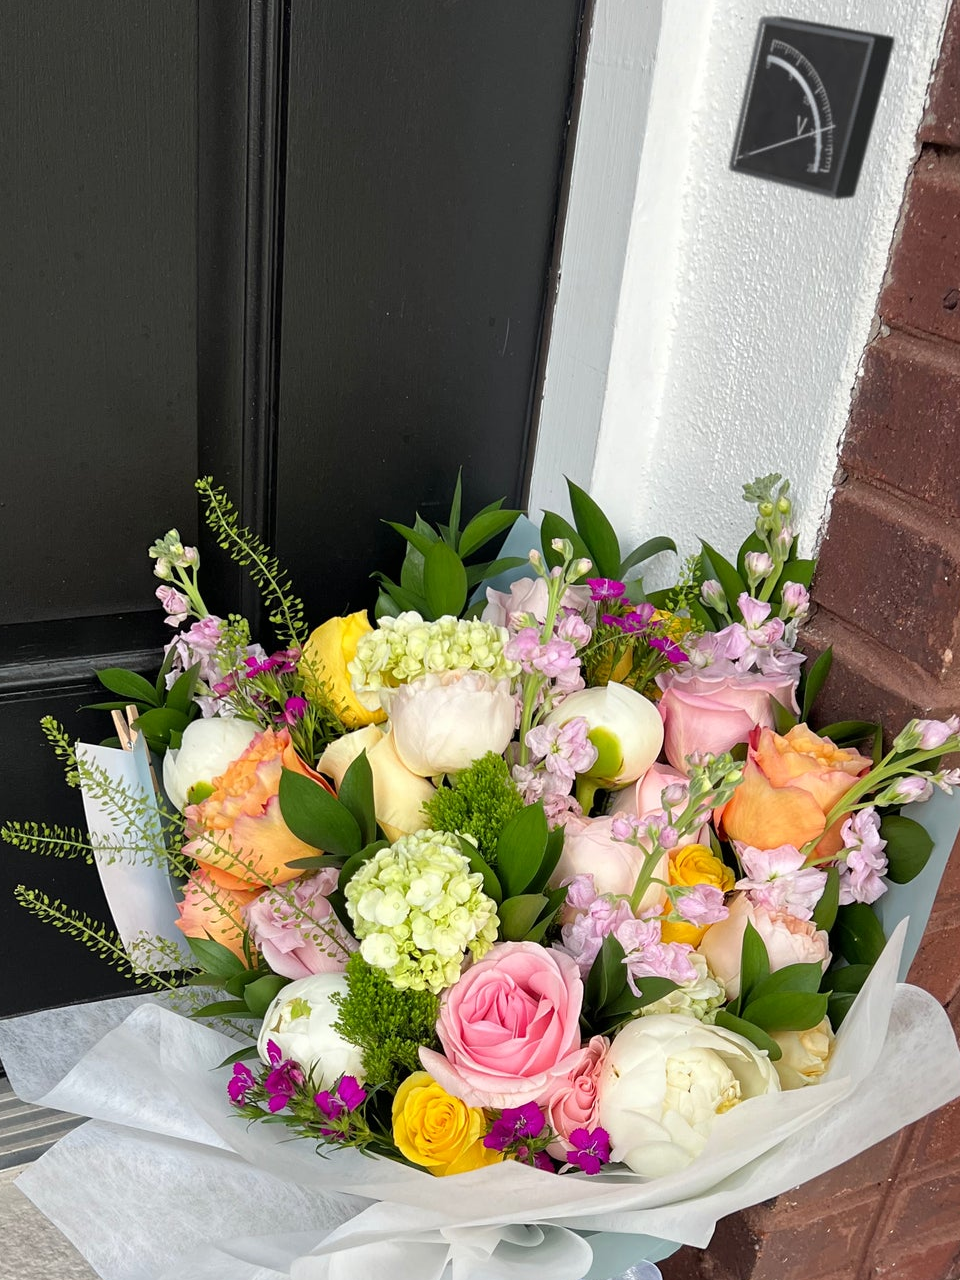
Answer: 15 V
